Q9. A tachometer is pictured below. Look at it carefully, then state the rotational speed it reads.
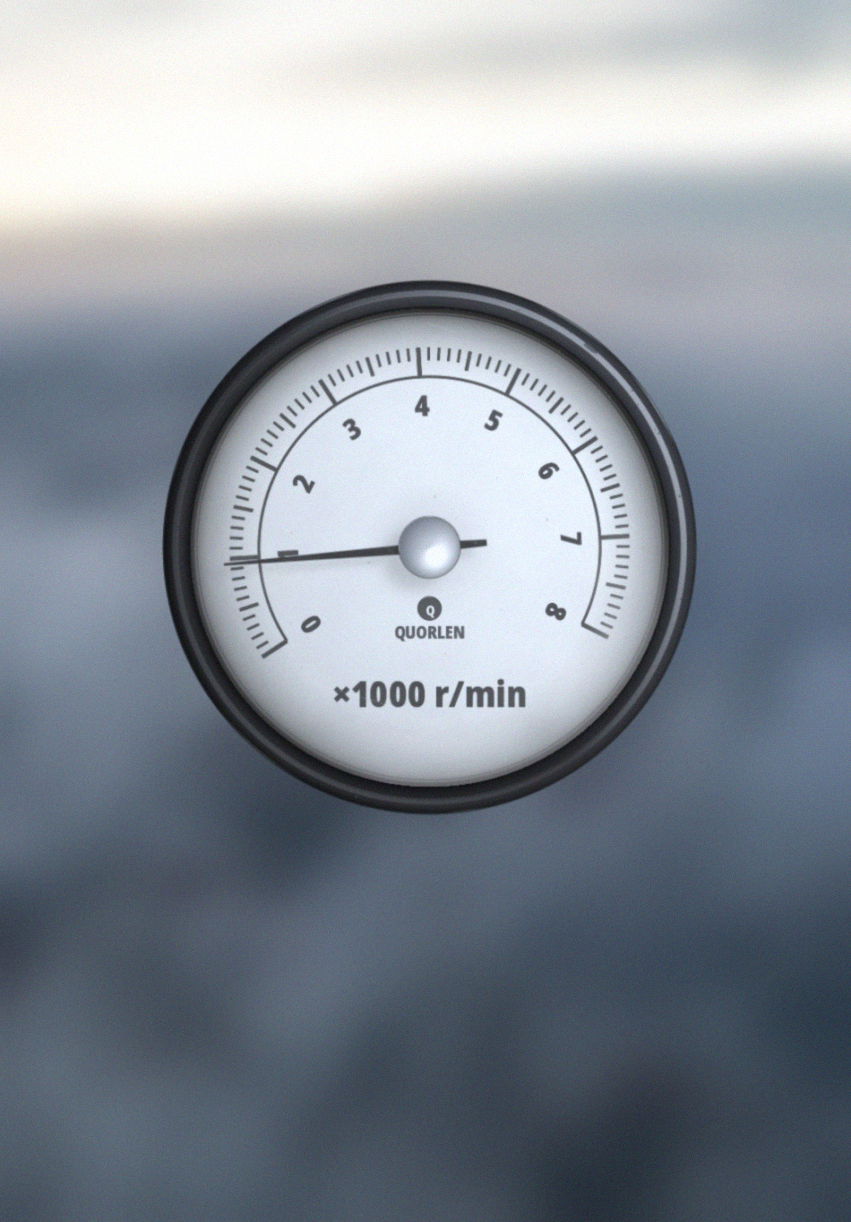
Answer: 950 rpm
